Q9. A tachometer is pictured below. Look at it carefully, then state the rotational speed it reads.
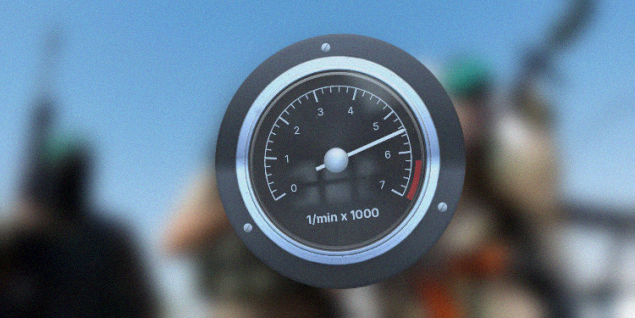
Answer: 5500 rpm
